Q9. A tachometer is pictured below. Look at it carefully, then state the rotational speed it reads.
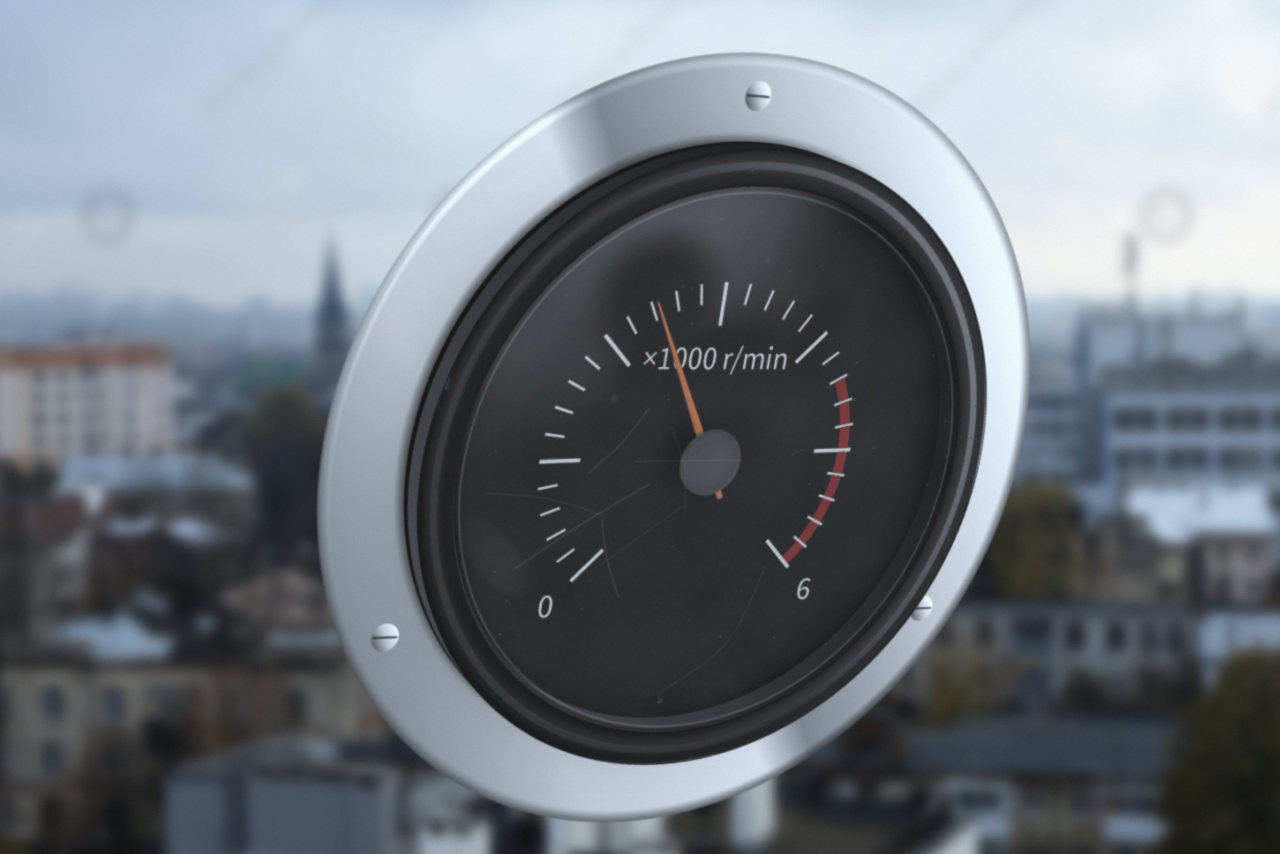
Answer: 2400 rpm
